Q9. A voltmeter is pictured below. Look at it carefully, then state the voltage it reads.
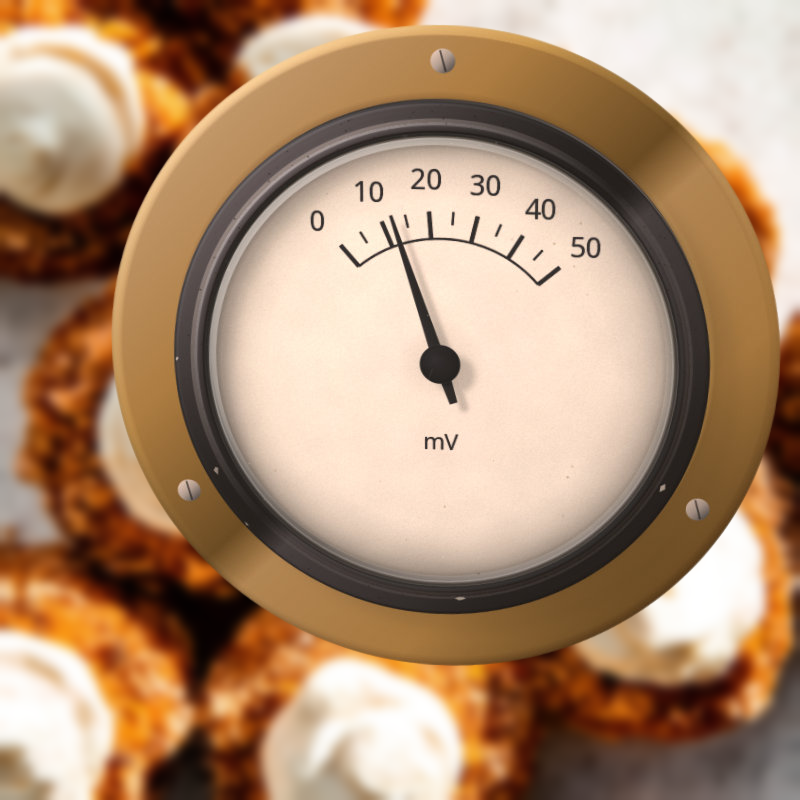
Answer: 12.5 mV
